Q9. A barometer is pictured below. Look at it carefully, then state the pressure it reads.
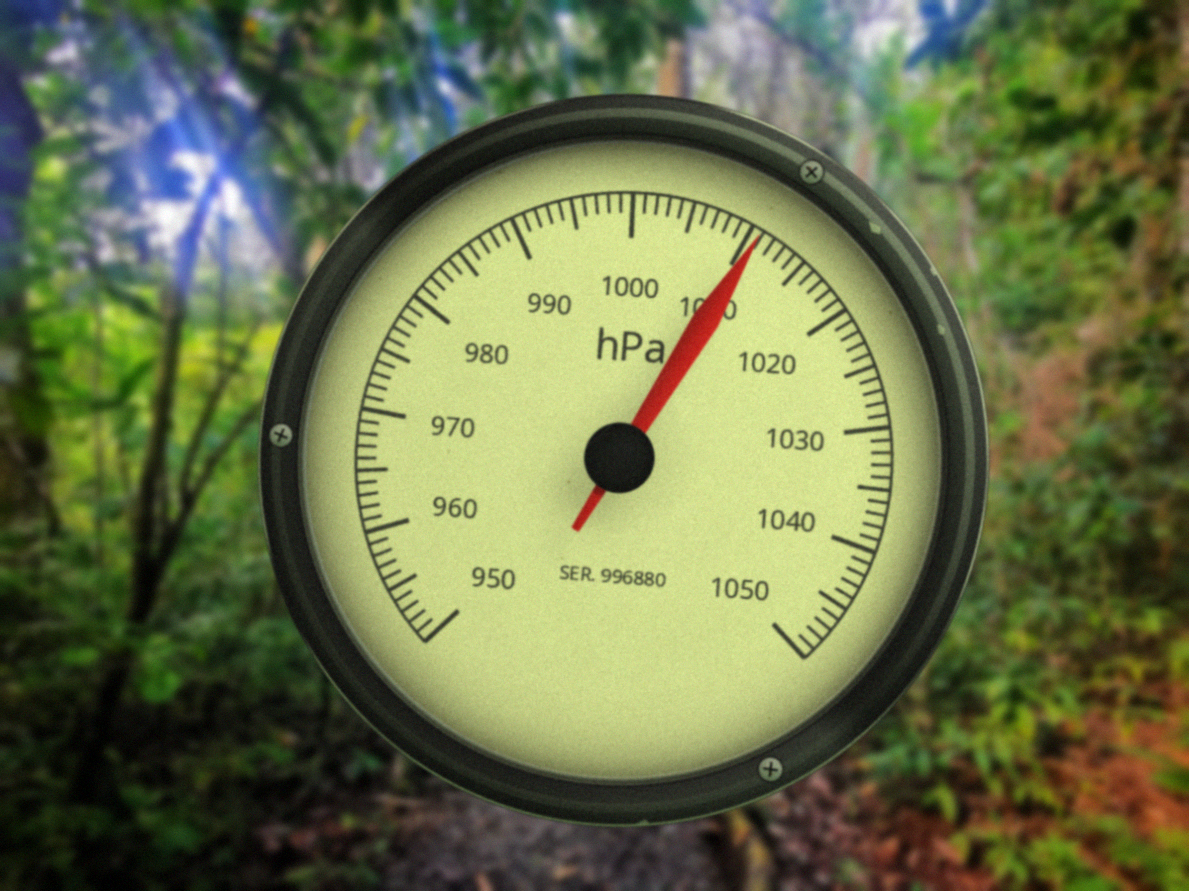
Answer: 1011 hPa
